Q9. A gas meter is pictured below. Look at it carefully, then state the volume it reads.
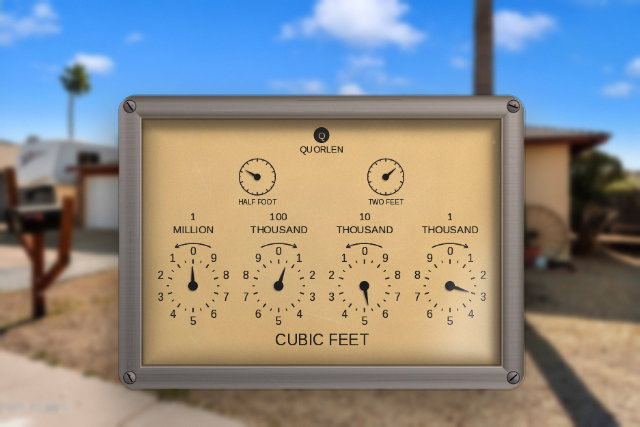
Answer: 5300 ft³
